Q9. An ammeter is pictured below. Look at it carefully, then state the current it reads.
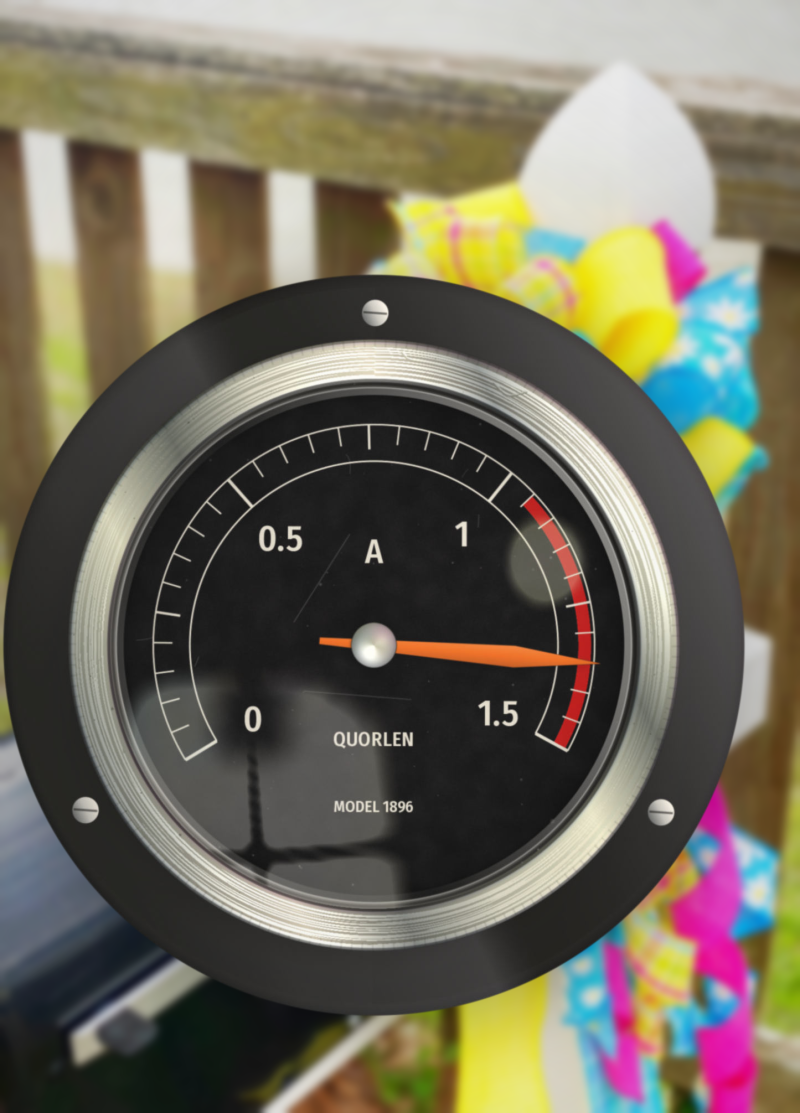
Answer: 1.35 A
